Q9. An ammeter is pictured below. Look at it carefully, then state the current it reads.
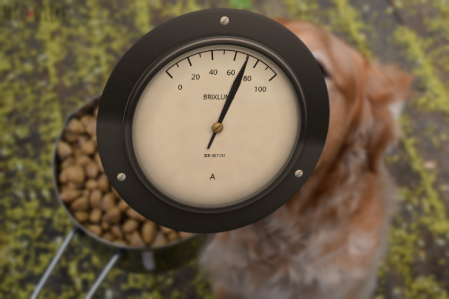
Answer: 70 A
